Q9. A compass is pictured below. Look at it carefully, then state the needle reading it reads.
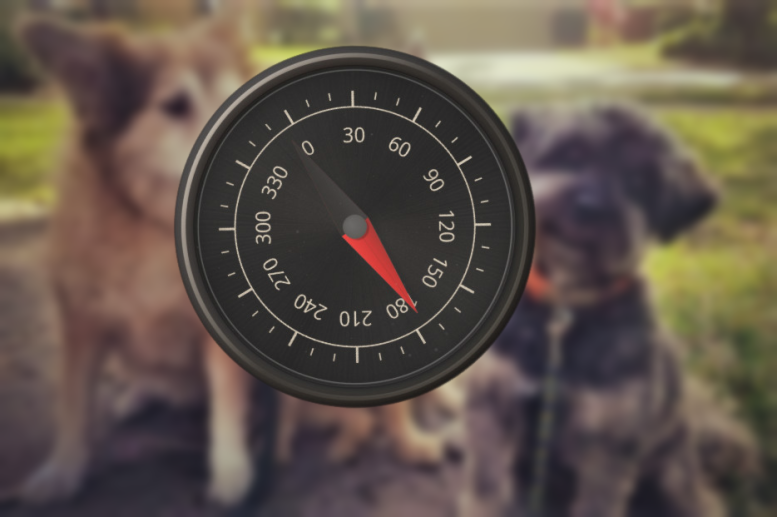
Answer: 175 °
